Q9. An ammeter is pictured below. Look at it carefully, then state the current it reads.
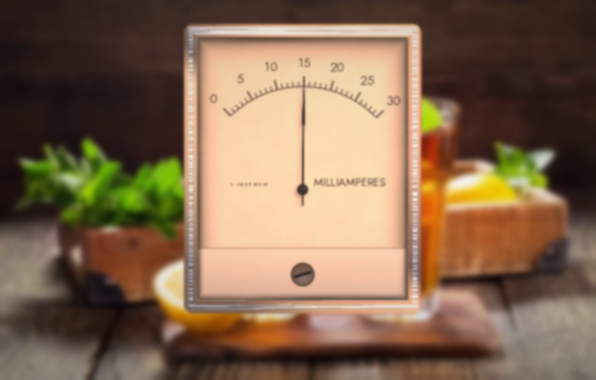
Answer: 15 mA
